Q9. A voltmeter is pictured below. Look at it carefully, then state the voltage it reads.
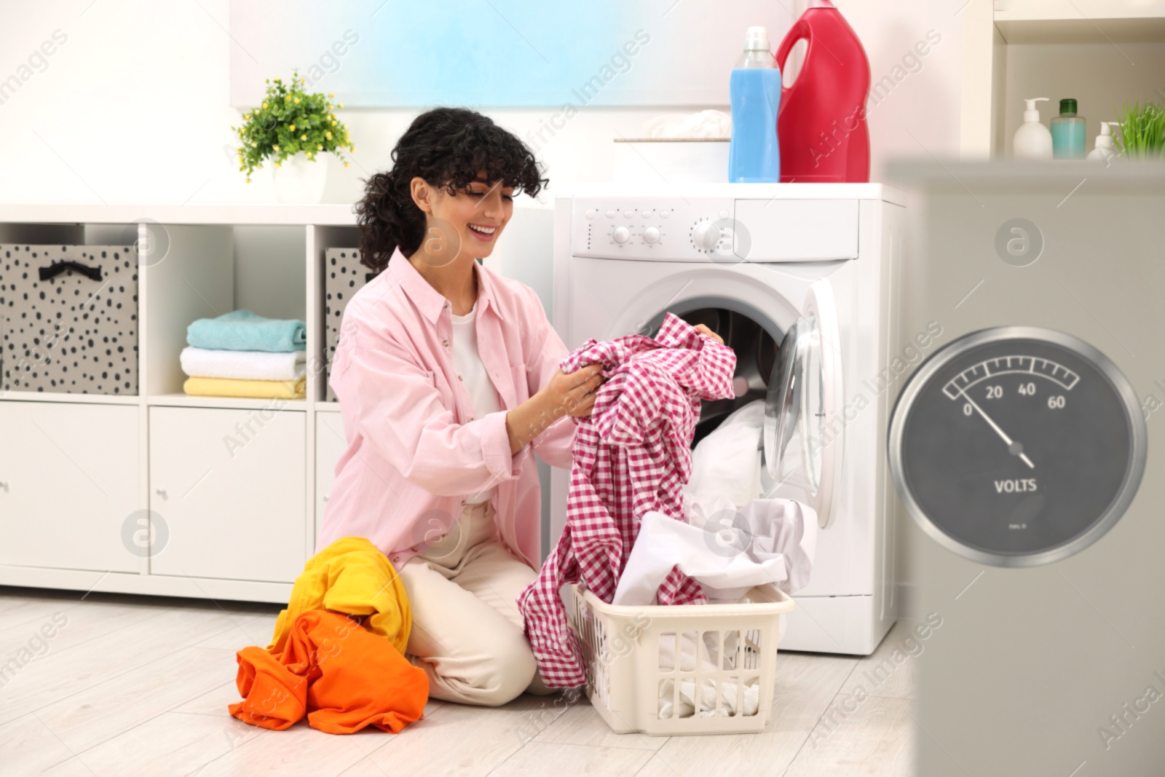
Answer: 5 V
